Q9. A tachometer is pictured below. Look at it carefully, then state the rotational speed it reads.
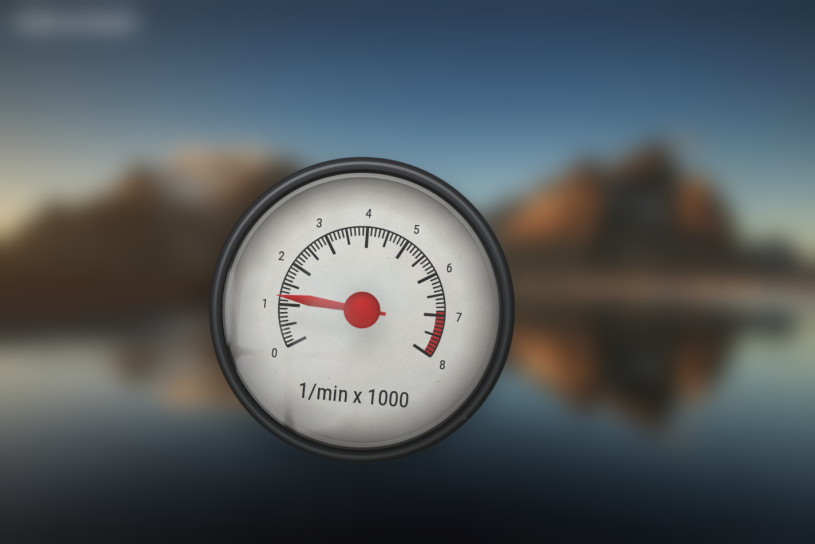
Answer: 1200 rpm
